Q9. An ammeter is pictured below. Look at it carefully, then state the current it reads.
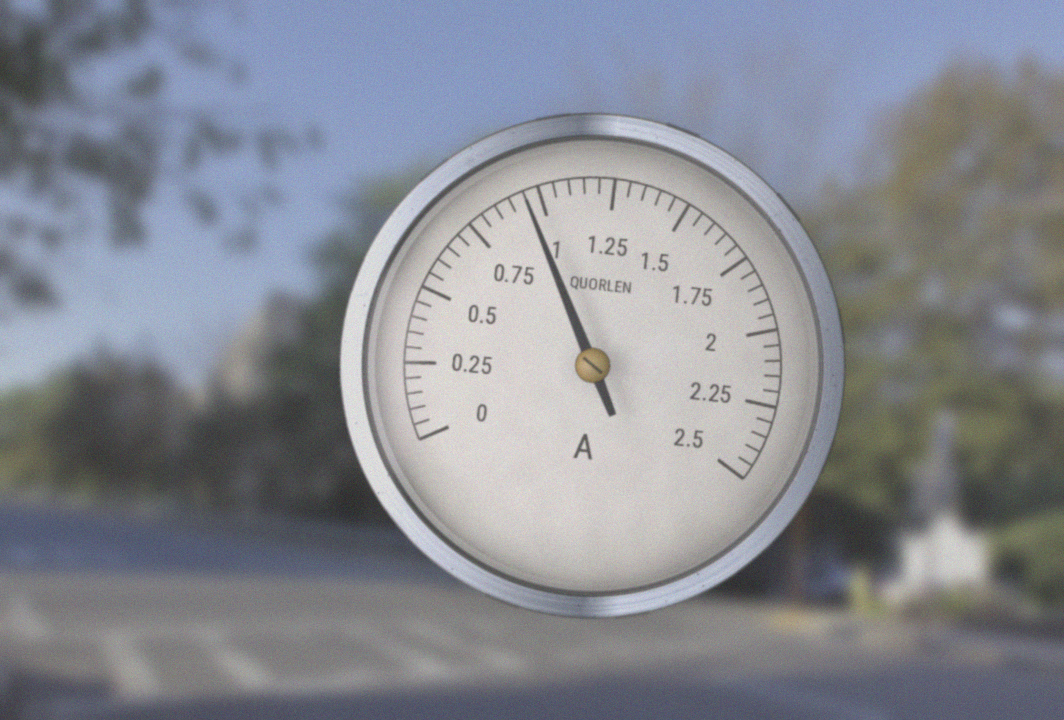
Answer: 0.95 A
